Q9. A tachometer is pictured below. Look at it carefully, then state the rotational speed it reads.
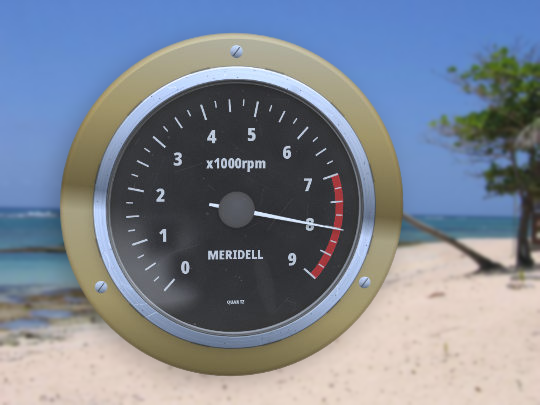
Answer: 8000 rpm
